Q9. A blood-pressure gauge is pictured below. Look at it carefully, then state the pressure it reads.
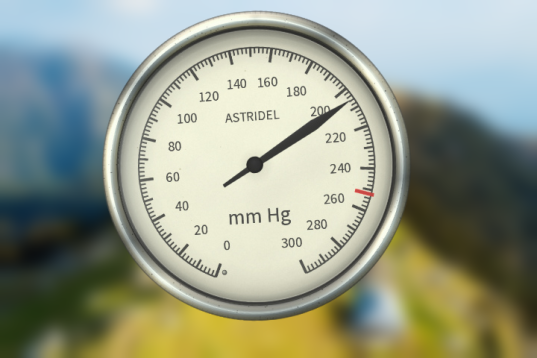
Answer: 206 mmHg
